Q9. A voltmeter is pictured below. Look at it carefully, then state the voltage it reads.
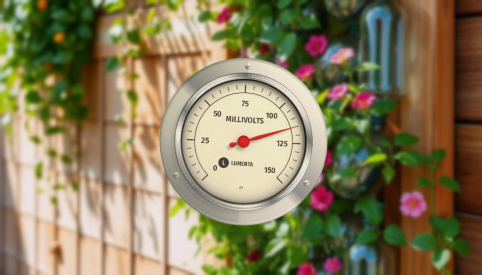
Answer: 115 mV
